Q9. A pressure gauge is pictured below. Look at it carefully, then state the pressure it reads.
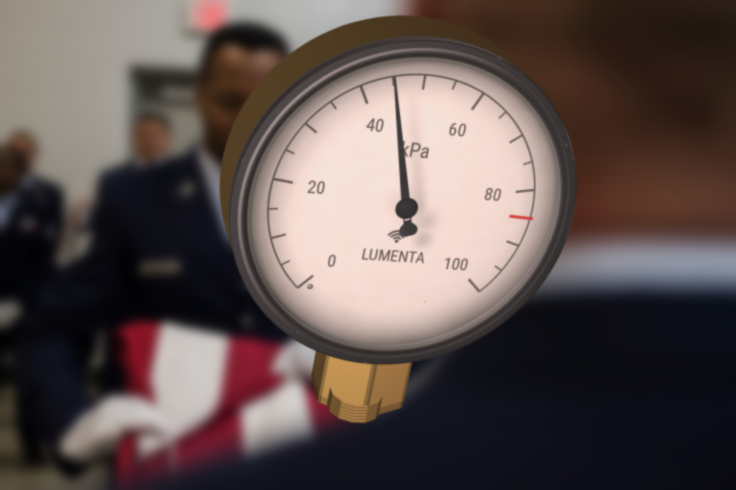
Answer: 45 kPa
